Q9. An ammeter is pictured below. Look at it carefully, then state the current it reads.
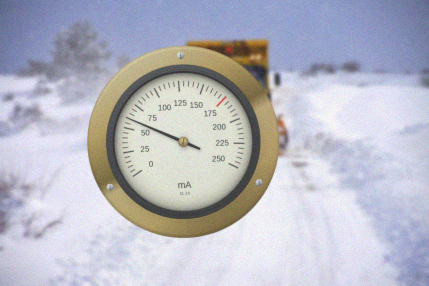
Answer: 60 mA
